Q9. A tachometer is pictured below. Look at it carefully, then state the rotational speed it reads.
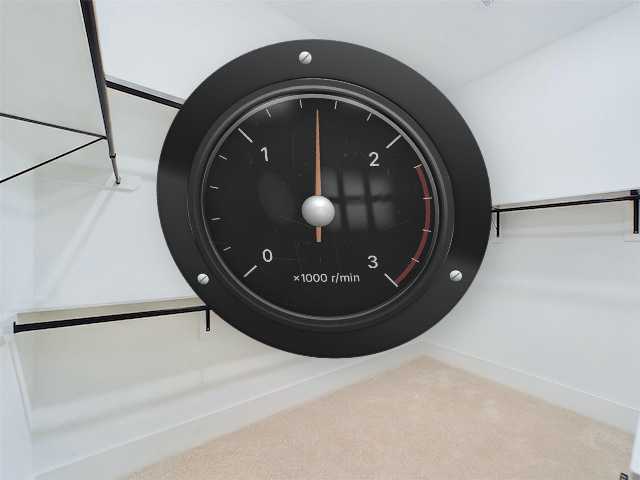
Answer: 1500 rpm
